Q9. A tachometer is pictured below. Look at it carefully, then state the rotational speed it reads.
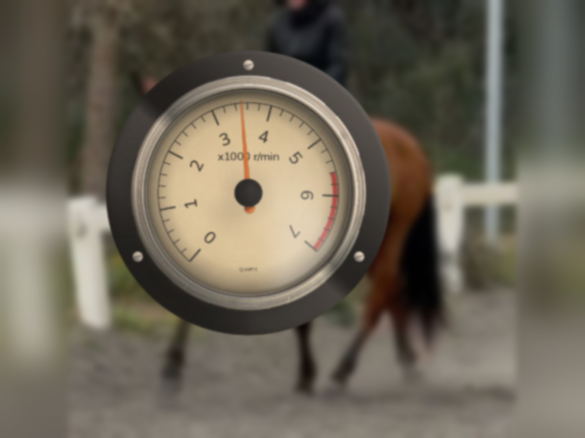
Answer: 3500 rpm
